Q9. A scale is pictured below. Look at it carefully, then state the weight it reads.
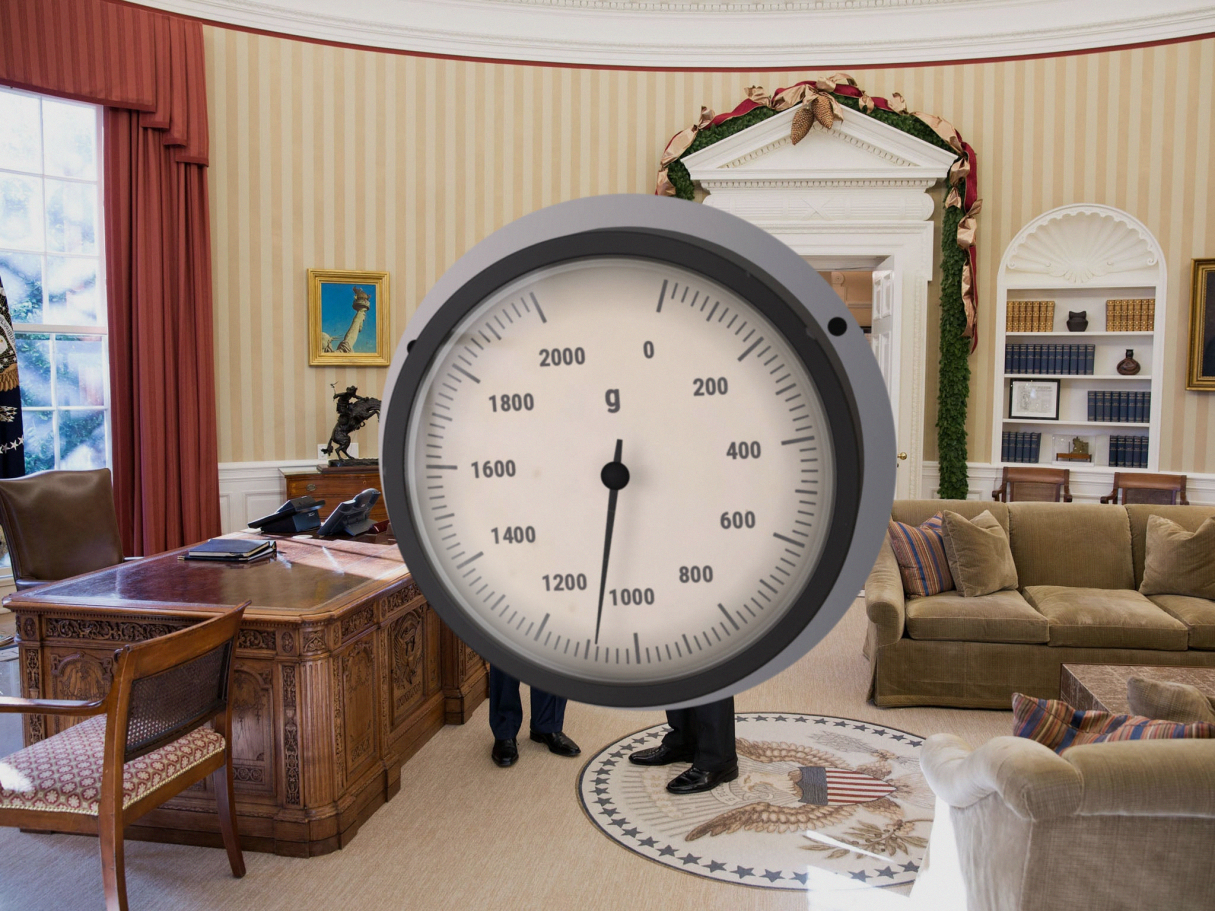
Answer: 1080 g
